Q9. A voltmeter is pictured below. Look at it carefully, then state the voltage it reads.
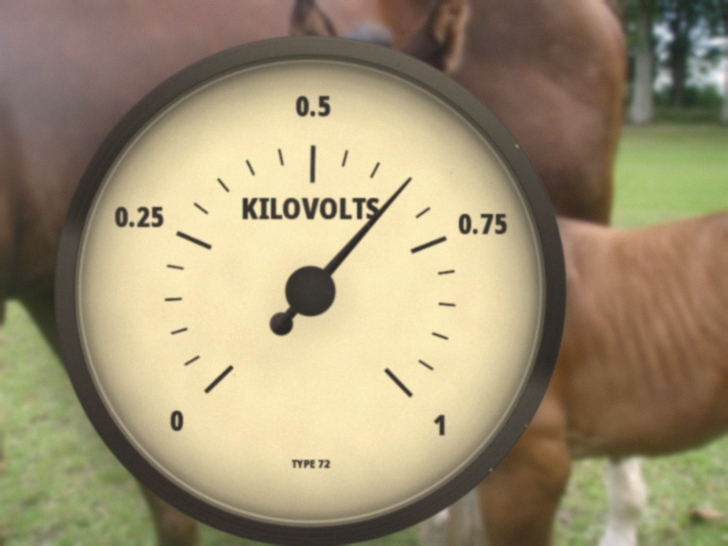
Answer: 0.65 kV
